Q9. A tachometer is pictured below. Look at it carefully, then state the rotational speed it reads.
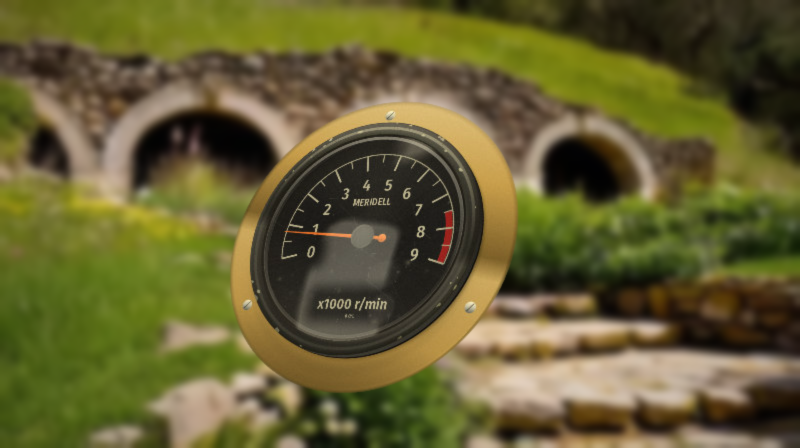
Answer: 750 rpm
